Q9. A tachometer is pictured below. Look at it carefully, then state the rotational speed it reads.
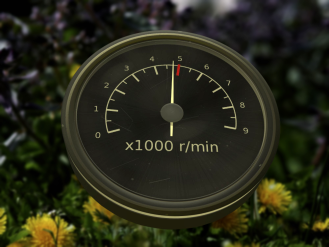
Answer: 4750 rpm
